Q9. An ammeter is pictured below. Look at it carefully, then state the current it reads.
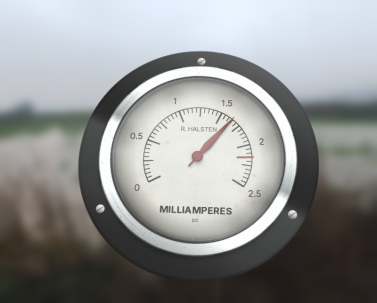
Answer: 1.65 mA
